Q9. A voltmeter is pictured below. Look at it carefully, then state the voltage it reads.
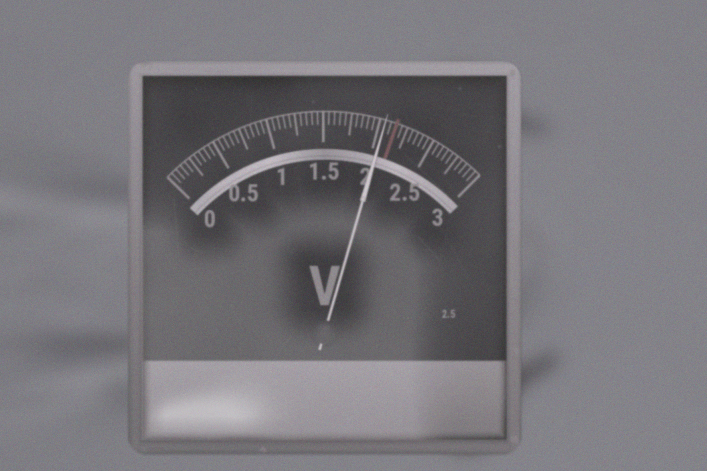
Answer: 2.05 V
